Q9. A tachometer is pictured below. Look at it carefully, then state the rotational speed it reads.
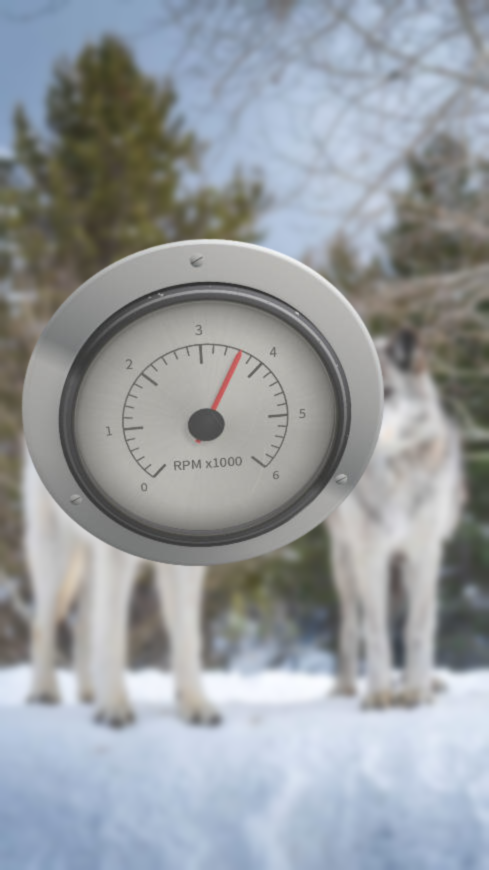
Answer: 3600 rpm
